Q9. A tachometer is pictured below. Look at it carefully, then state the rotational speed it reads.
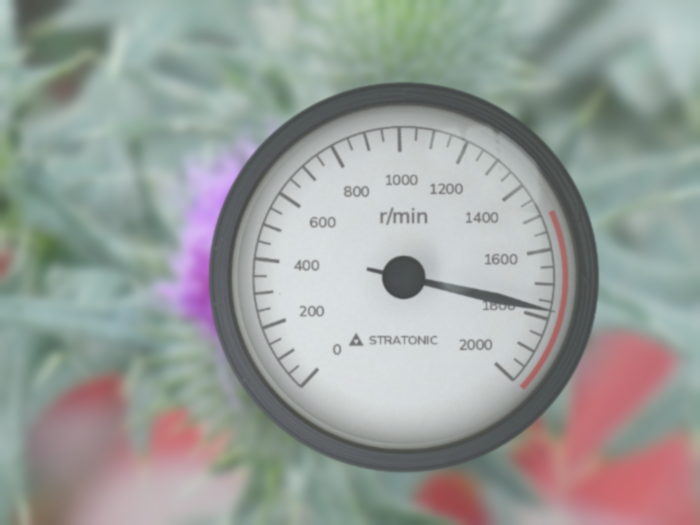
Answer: 1775 rpm
